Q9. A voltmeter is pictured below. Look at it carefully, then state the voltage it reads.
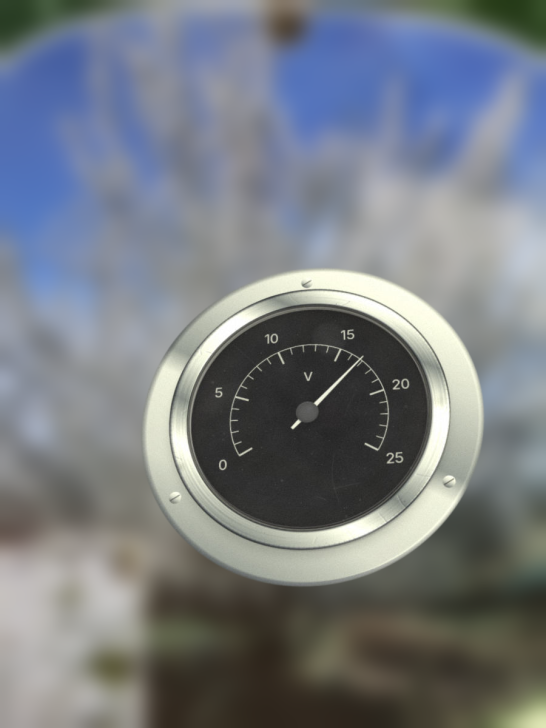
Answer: 17 V
